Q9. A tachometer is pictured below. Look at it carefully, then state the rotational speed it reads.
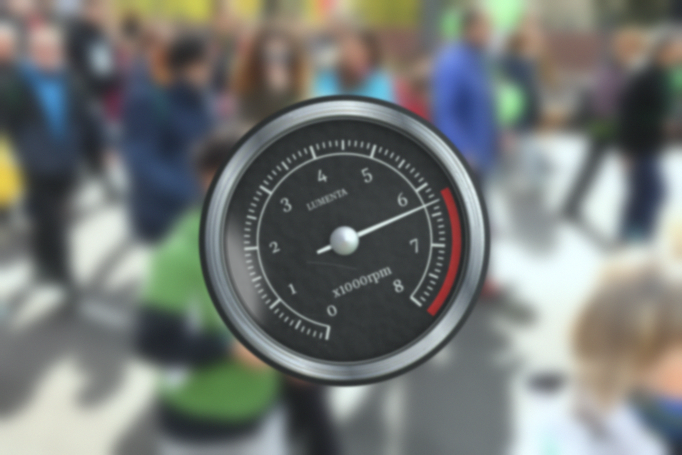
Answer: 6300 rpm
